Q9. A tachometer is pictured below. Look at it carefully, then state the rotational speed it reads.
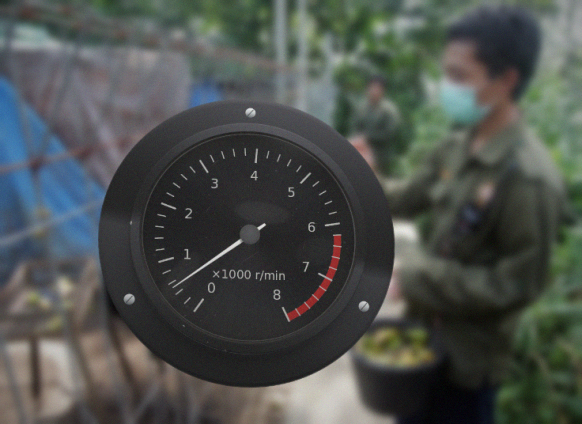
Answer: 500 rpm
